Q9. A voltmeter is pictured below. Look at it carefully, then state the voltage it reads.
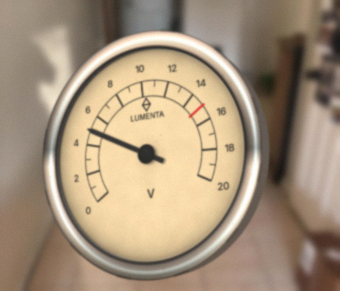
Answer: 5 V
